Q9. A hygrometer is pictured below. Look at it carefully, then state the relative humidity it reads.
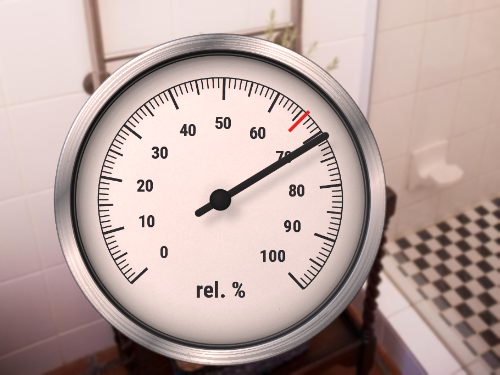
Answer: 71 %
